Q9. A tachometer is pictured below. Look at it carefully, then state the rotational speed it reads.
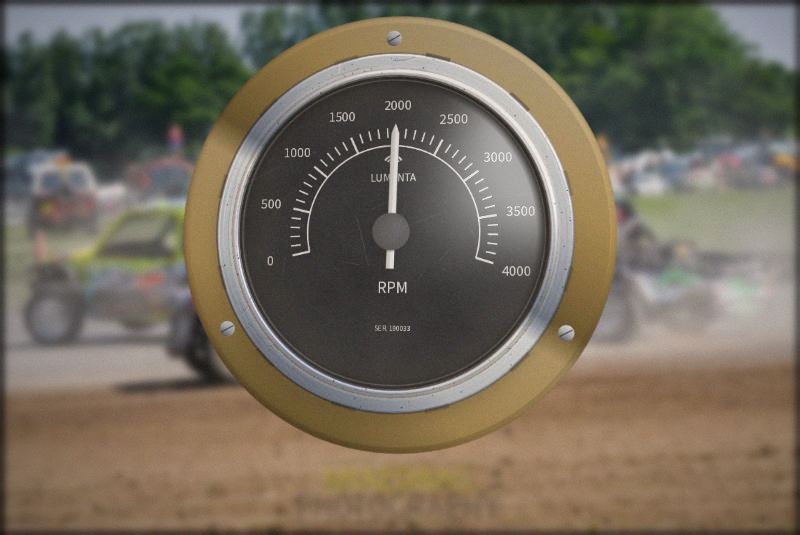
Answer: 2000 rpm
